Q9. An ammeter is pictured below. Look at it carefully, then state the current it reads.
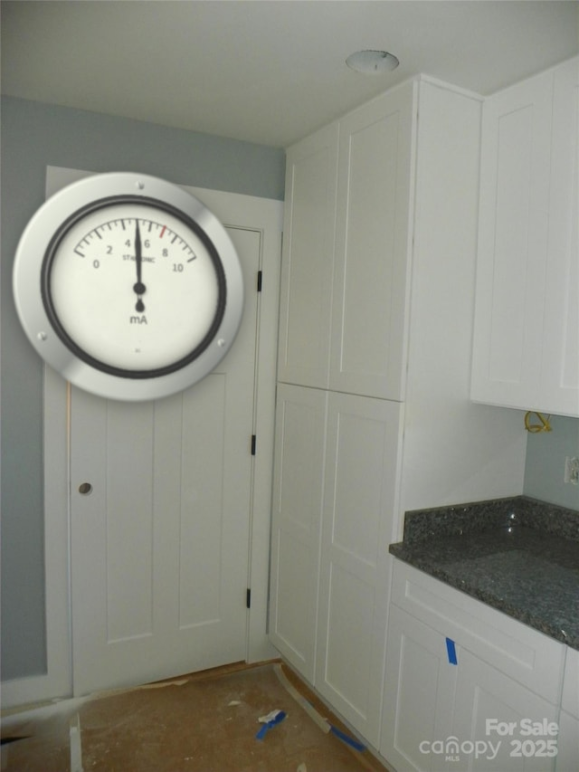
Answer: 5 mA
